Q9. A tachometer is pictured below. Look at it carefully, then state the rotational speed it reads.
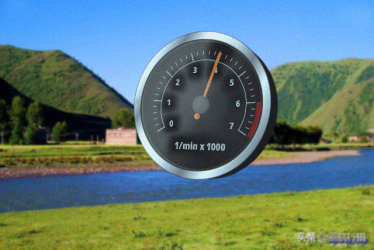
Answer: 4000 rpm
